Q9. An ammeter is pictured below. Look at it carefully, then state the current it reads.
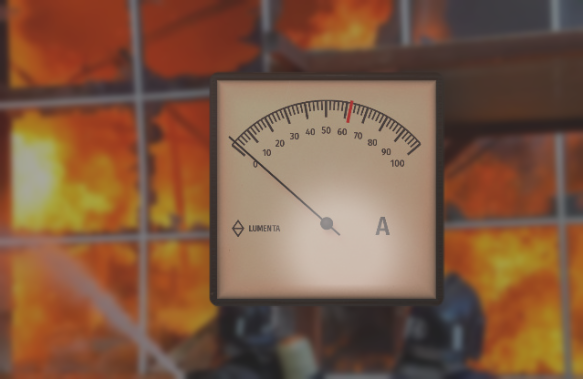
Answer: 2 A
